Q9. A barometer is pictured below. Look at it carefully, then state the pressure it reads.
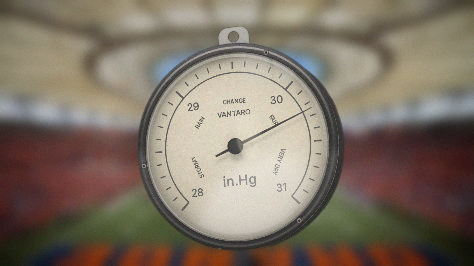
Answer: 30.25 inHg
